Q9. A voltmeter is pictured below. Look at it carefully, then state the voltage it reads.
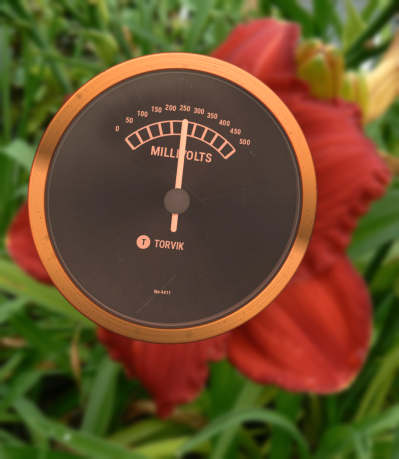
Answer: 250 mV
